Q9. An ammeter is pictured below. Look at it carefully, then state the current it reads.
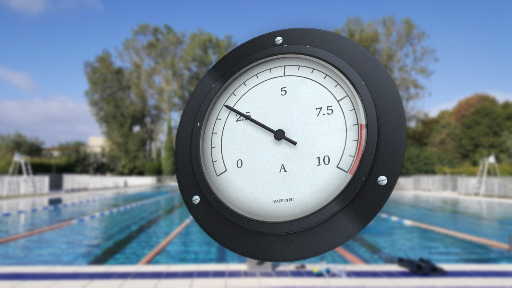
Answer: 2.5 A
